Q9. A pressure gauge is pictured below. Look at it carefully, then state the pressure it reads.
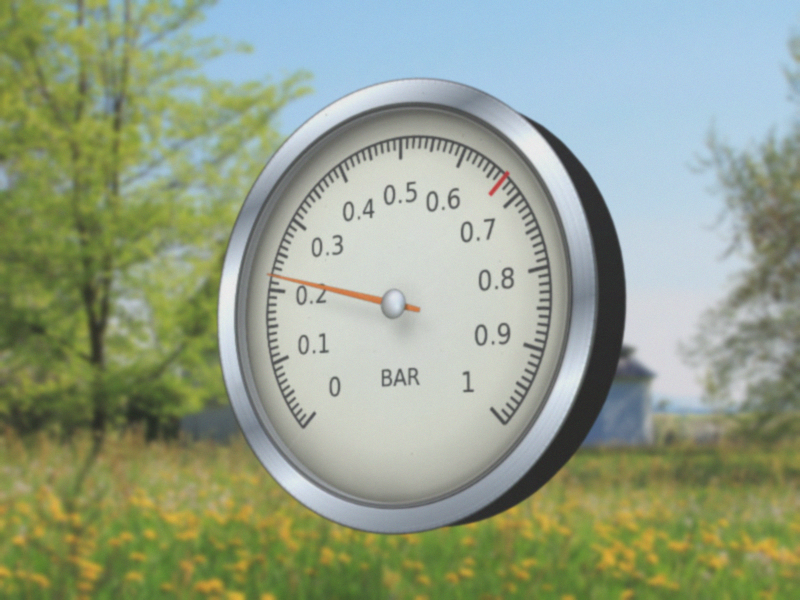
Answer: 0.22 bar
